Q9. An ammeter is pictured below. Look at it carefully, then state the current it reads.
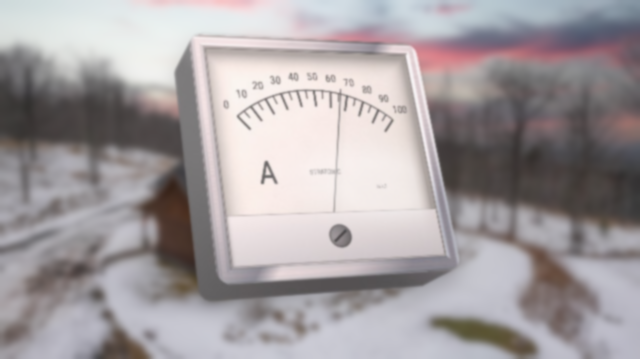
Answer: 65 A
